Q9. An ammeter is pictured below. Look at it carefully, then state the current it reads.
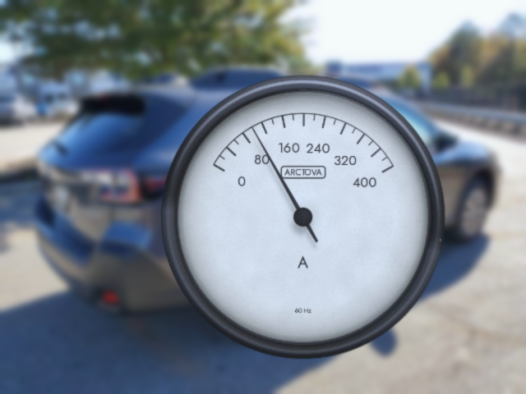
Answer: 100 A
